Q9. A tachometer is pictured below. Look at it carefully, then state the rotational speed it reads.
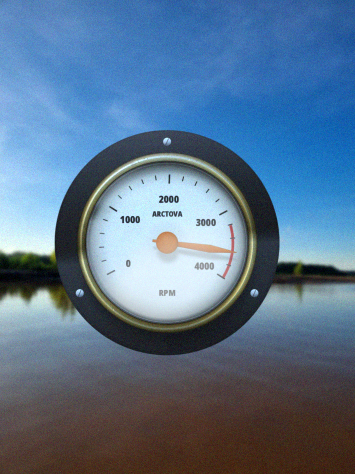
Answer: 3600 rpm
